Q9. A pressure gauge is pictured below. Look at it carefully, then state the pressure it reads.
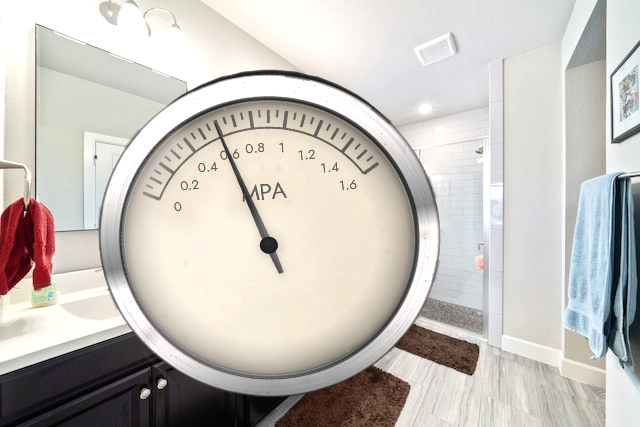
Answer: 0.6 MPa
